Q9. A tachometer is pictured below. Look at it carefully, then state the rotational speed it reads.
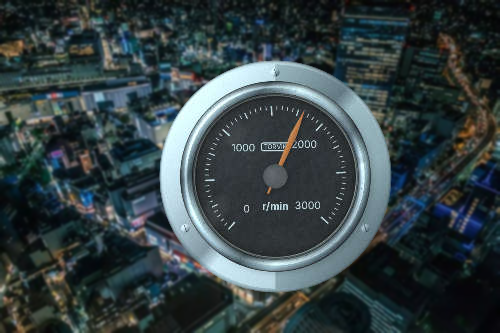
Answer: 1800 rpm
